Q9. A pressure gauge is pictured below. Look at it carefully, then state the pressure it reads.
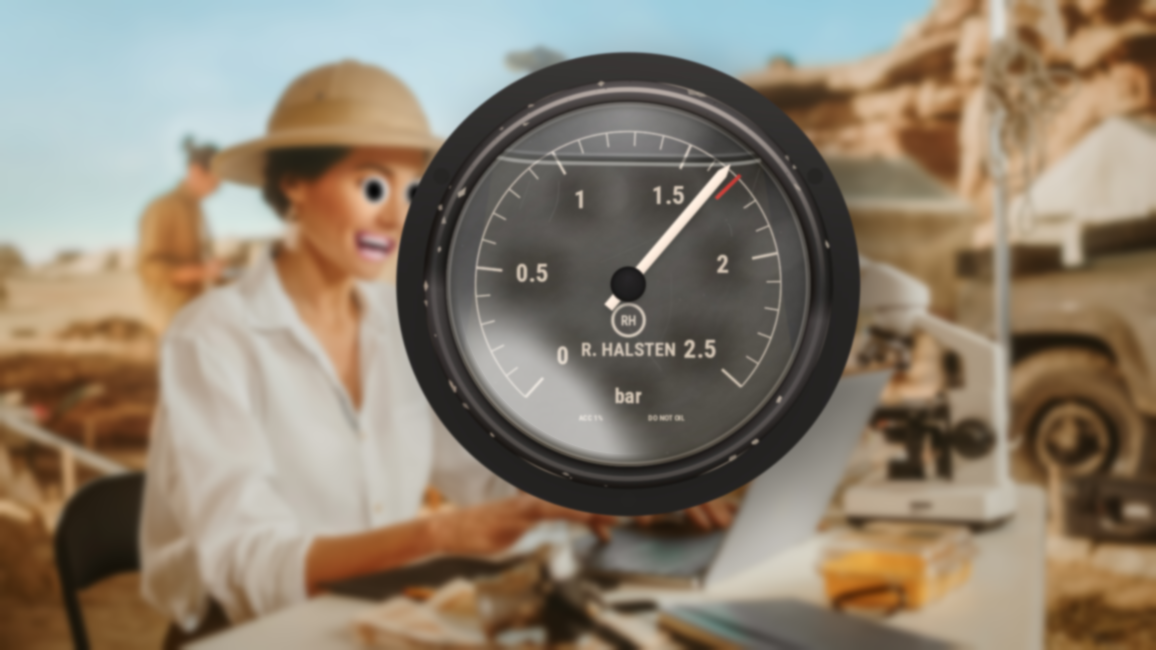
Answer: 1.65 bar
